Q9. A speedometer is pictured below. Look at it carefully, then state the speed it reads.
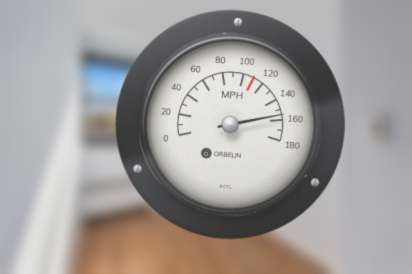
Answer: 155 mph
